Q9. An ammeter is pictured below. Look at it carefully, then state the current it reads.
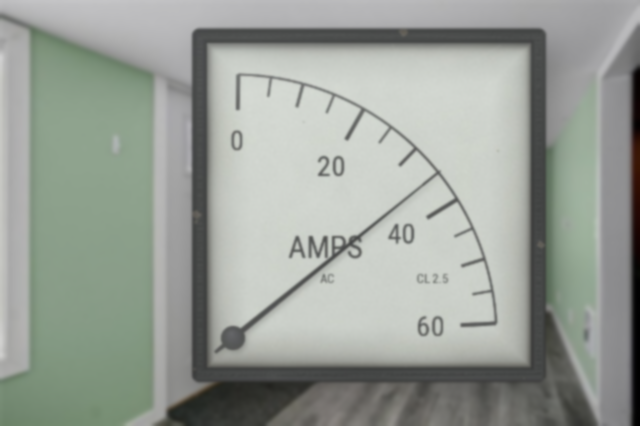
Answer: 35 A
